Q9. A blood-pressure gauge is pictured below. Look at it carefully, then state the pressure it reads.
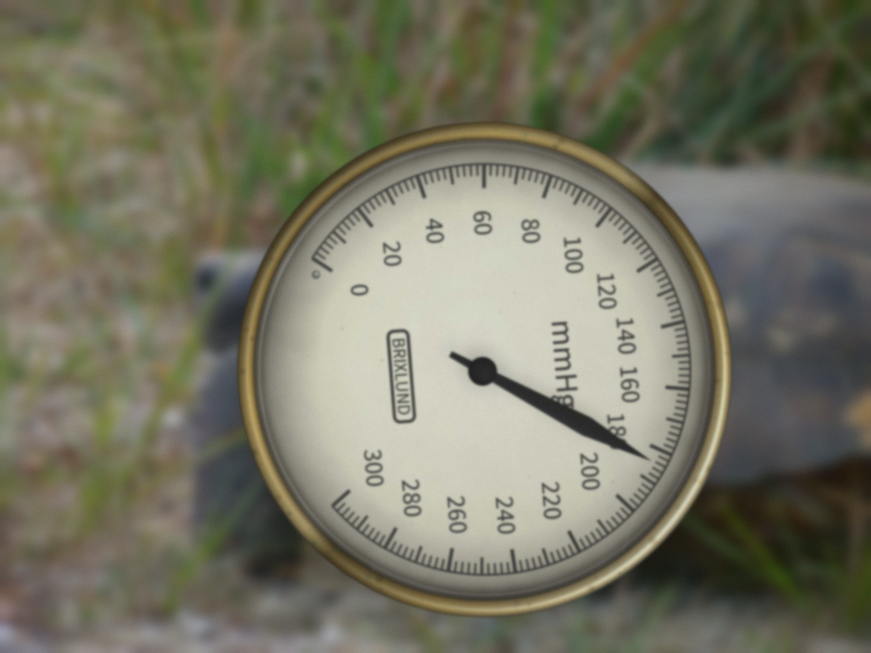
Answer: 184 mmHg
